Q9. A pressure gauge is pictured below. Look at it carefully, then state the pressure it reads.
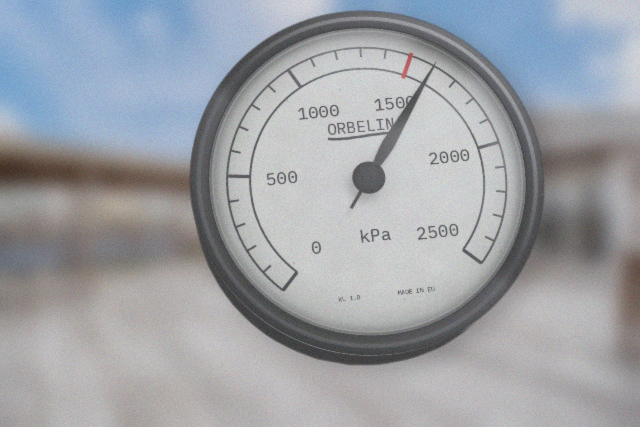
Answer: 1600 kPa
